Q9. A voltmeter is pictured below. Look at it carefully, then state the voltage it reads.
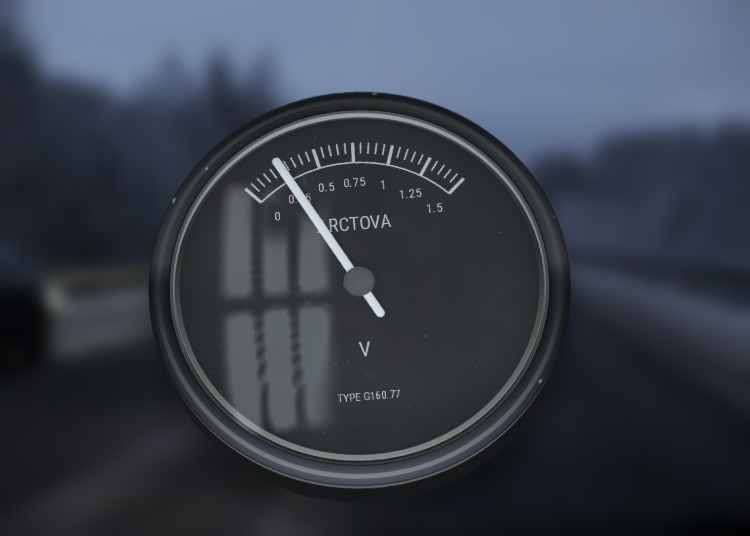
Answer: 0.25 V
